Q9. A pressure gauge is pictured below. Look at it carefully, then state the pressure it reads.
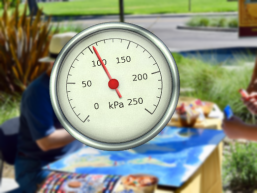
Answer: 105 kPa
